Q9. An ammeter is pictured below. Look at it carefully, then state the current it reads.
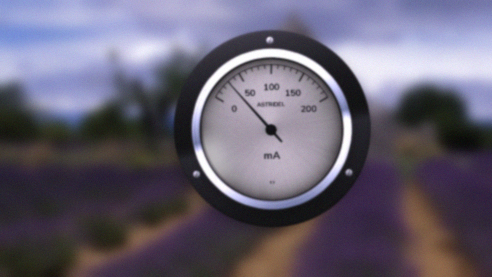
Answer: 30 mA
